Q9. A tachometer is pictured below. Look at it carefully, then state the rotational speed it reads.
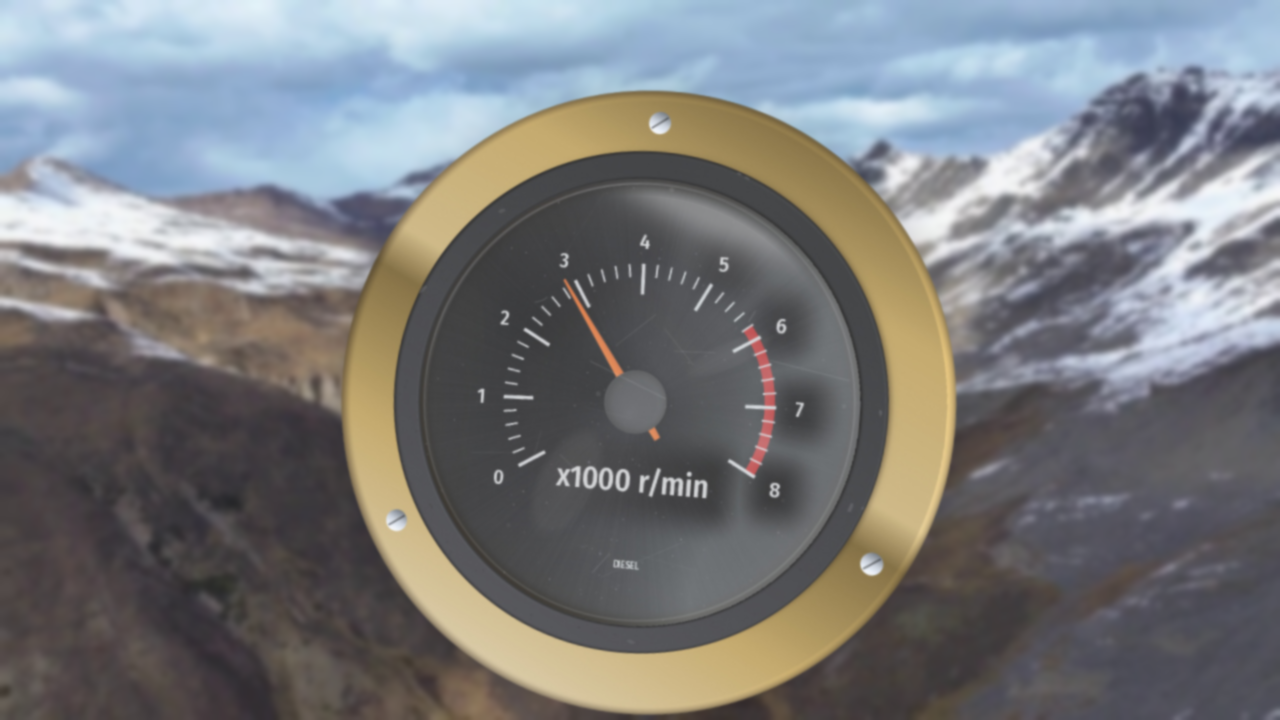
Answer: 2900 rpm
